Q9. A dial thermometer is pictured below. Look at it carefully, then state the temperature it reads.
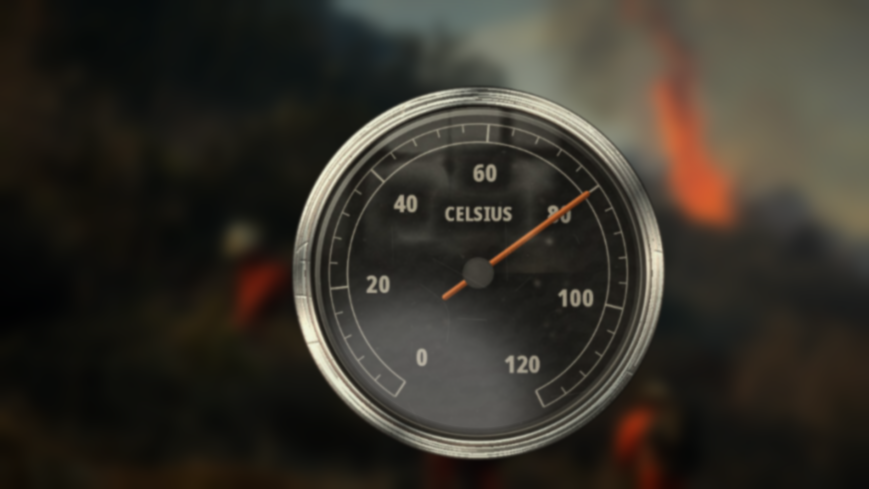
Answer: 80 °C
